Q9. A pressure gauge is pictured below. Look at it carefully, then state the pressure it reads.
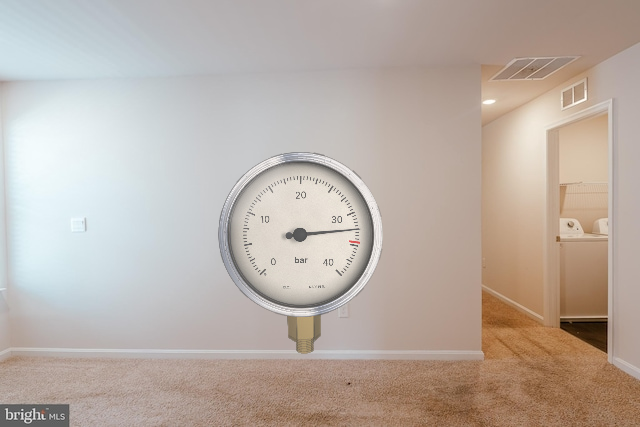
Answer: 32.5 bar
